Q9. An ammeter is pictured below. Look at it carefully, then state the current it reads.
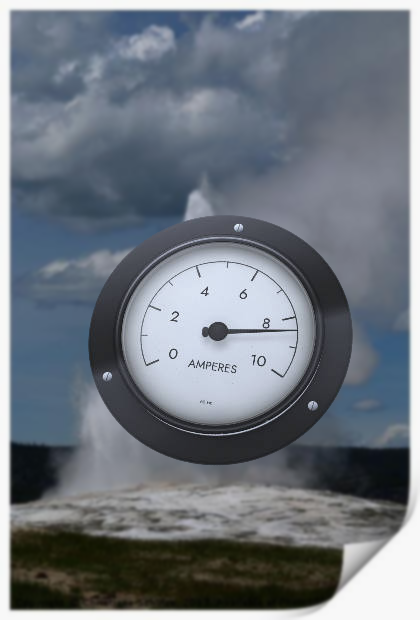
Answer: 8.5 A
